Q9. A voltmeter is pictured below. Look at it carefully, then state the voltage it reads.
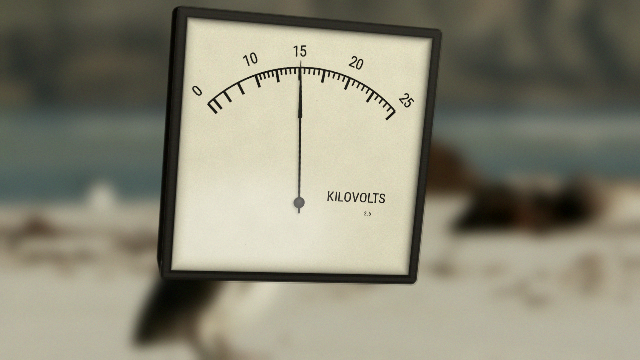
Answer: 15 kV
